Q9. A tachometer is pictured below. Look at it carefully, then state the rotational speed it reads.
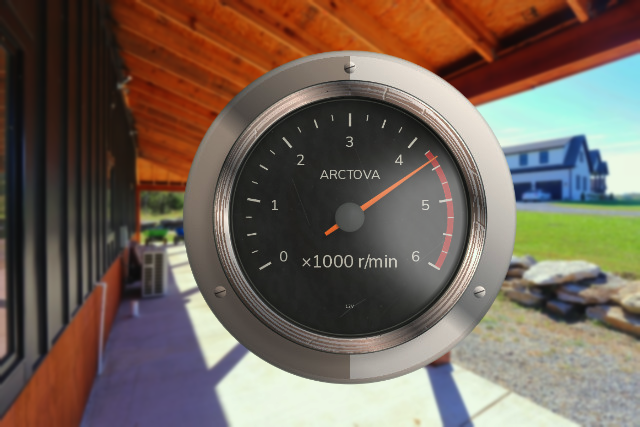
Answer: 4375 rpm
